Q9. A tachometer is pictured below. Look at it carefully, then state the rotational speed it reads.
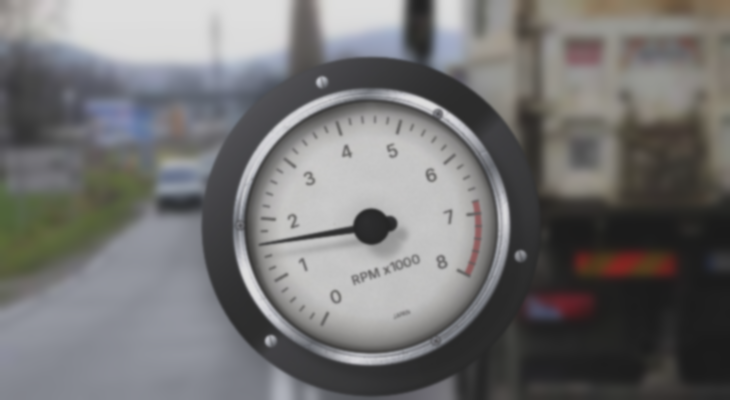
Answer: 1600 rpm
